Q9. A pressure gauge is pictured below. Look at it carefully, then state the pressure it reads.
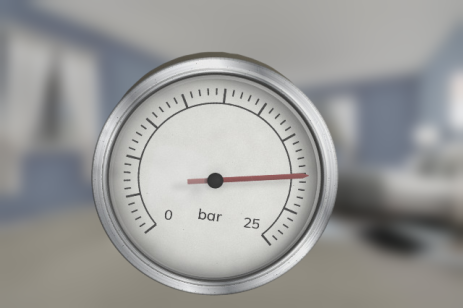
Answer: 20 bar
